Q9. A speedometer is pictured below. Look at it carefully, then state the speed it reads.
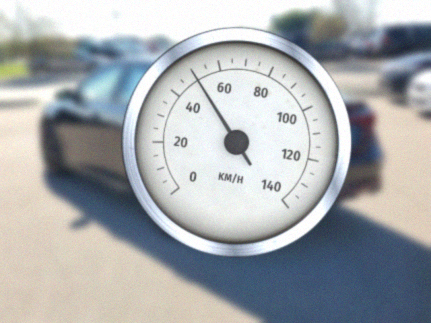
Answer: 50 km/h
